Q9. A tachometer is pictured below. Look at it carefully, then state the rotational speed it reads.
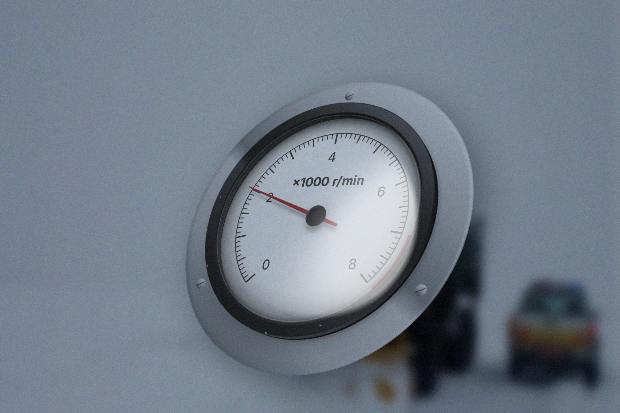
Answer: 2000 rpm
